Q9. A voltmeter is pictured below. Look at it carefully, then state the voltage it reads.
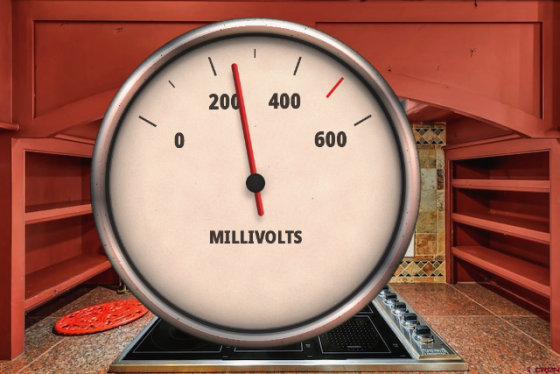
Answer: 250 mV
